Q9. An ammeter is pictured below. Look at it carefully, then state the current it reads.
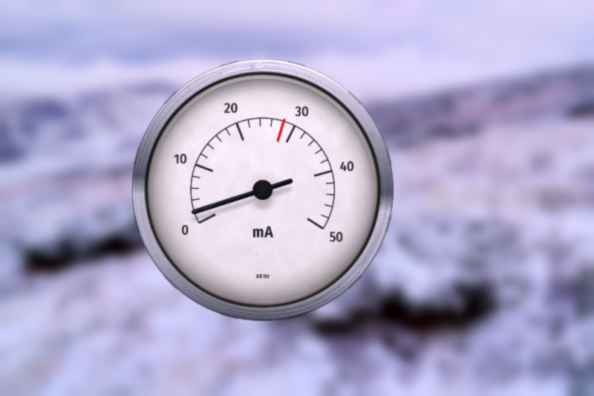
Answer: 2 mA
